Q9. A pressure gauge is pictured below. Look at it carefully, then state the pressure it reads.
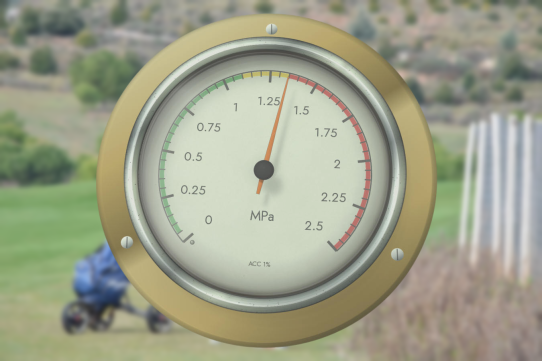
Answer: 1.35 MPa
